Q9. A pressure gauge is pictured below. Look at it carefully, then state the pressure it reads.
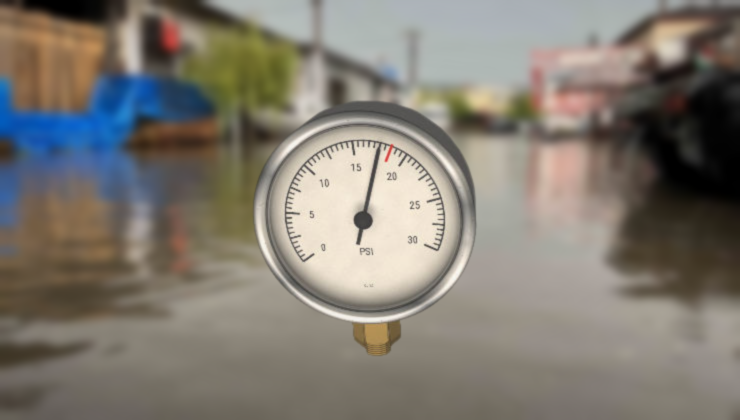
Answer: 17.5 psi
